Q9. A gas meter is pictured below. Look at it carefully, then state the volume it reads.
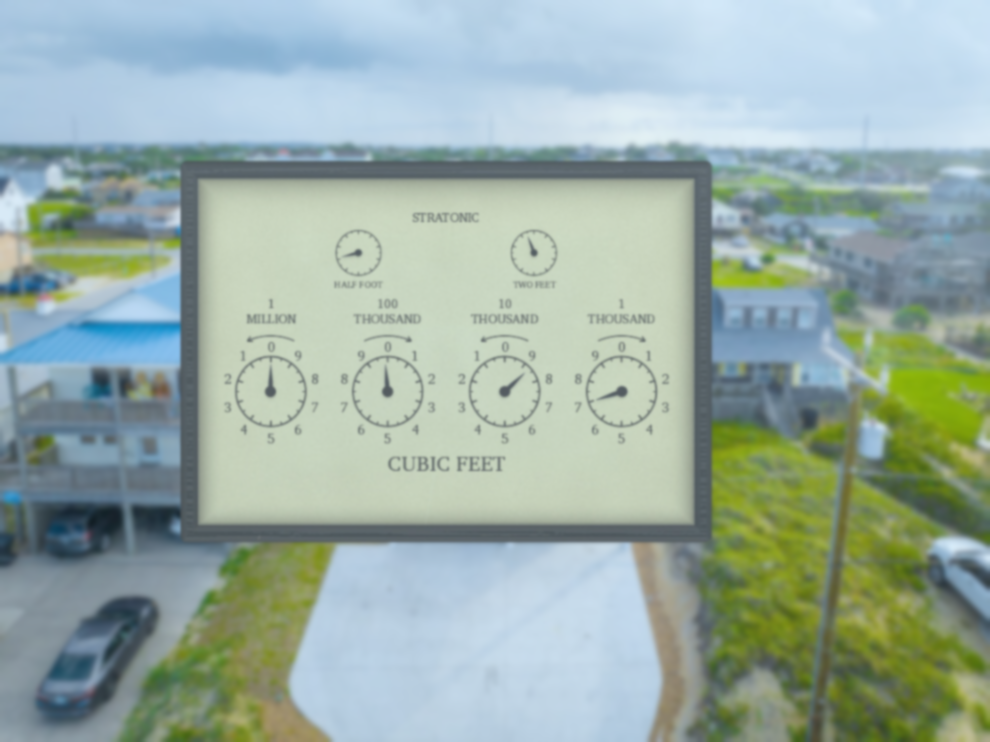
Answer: 998700 ft³
